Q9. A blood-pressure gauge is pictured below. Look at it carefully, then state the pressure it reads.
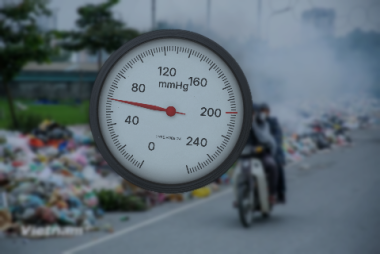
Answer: 60 mmHg
